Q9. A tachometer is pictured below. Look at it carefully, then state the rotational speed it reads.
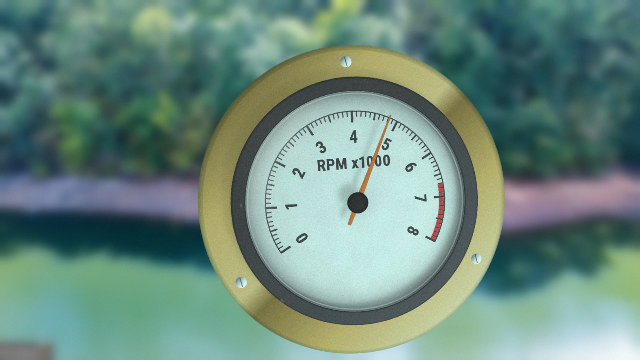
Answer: 4800 rpm
